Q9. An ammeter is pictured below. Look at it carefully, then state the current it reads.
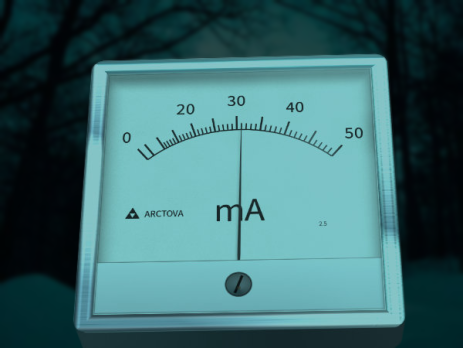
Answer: 31 mA
